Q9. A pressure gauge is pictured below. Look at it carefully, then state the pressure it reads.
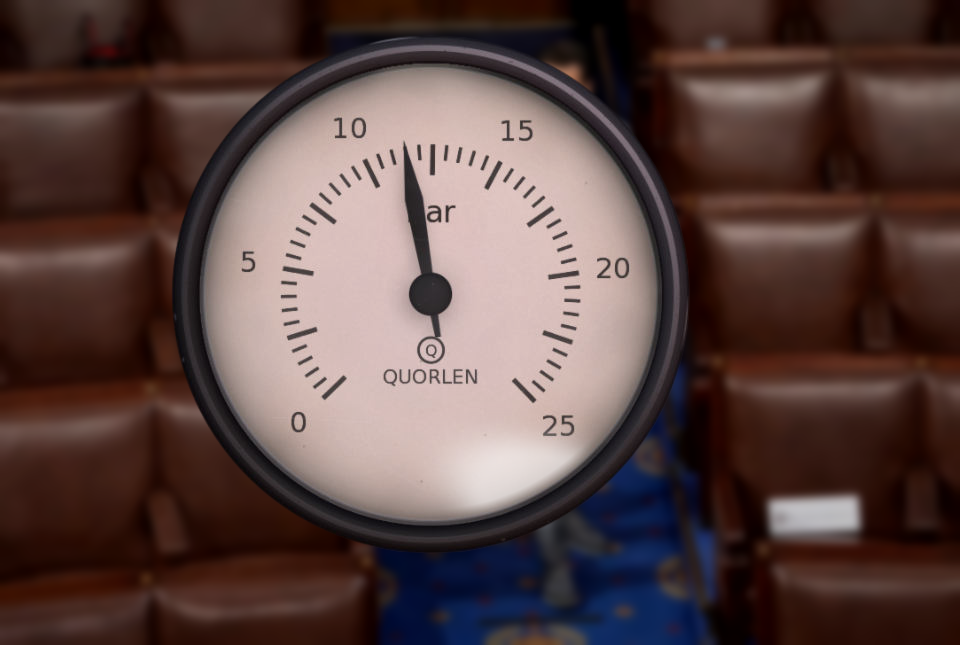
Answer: 11.5 bar
